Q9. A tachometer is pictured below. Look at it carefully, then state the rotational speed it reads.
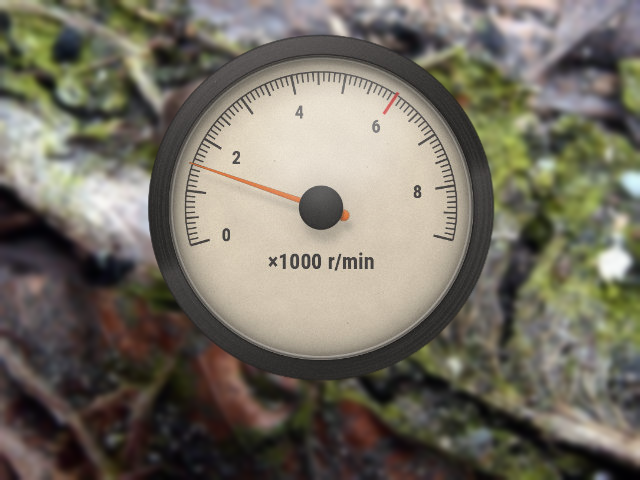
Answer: 1500 rpm
